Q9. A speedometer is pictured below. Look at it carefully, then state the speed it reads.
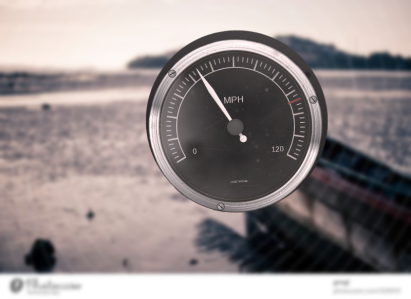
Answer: 44 mph
